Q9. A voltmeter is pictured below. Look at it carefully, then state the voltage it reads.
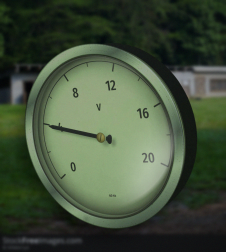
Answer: 4 V
